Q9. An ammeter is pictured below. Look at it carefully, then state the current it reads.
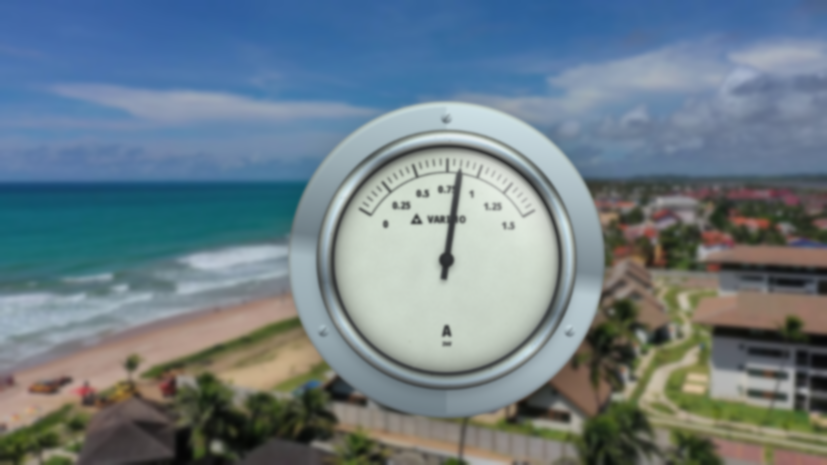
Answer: 0.85 A
